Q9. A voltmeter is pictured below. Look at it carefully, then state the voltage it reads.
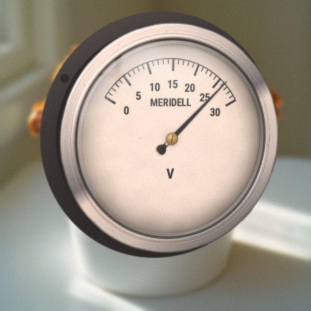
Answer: 26 V
